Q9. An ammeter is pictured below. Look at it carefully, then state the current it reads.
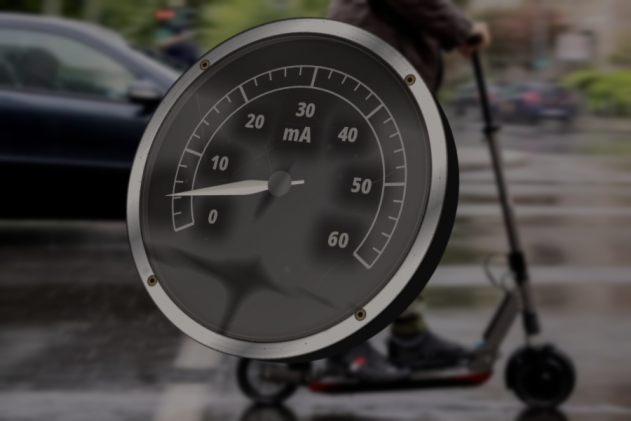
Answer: 4 mA
